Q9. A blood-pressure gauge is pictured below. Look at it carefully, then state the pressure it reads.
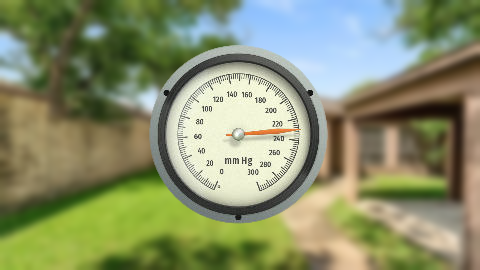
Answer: 230 mmHg
